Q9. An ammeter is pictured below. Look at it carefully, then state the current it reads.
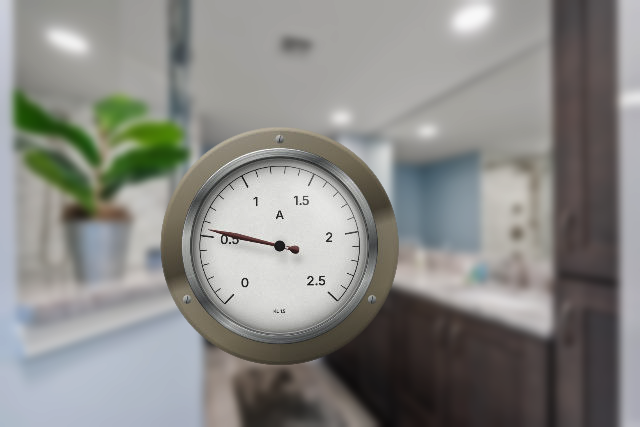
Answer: 0.55 A
